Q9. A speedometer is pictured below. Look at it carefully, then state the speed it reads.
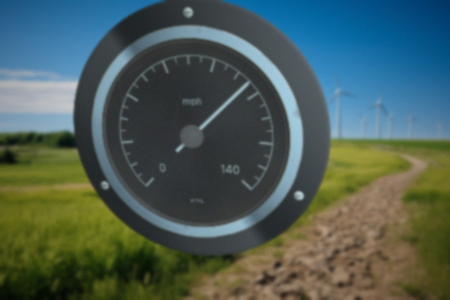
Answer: 95 mph
